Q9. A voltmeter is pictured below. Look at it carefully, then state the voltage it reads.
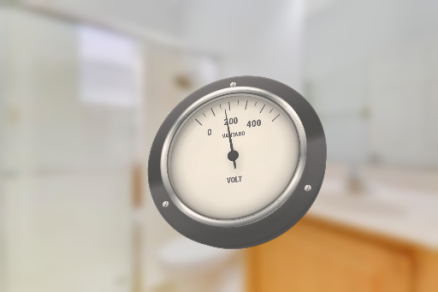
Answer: 175 V
